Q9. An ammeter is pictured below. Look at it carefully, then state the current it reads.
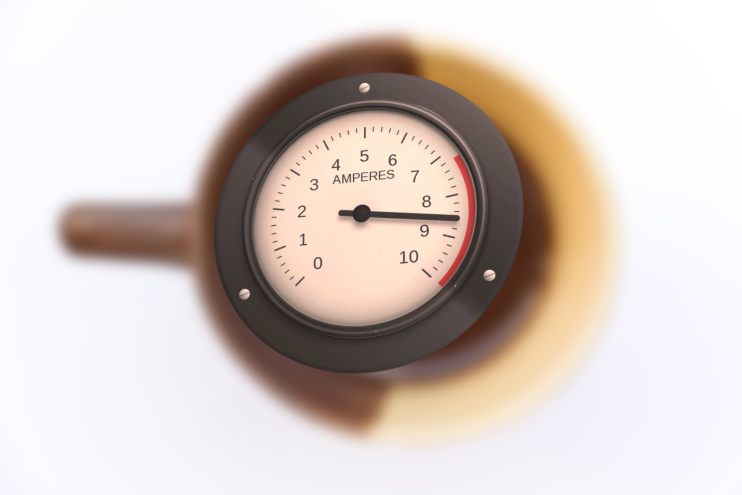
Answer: 8.6 A
